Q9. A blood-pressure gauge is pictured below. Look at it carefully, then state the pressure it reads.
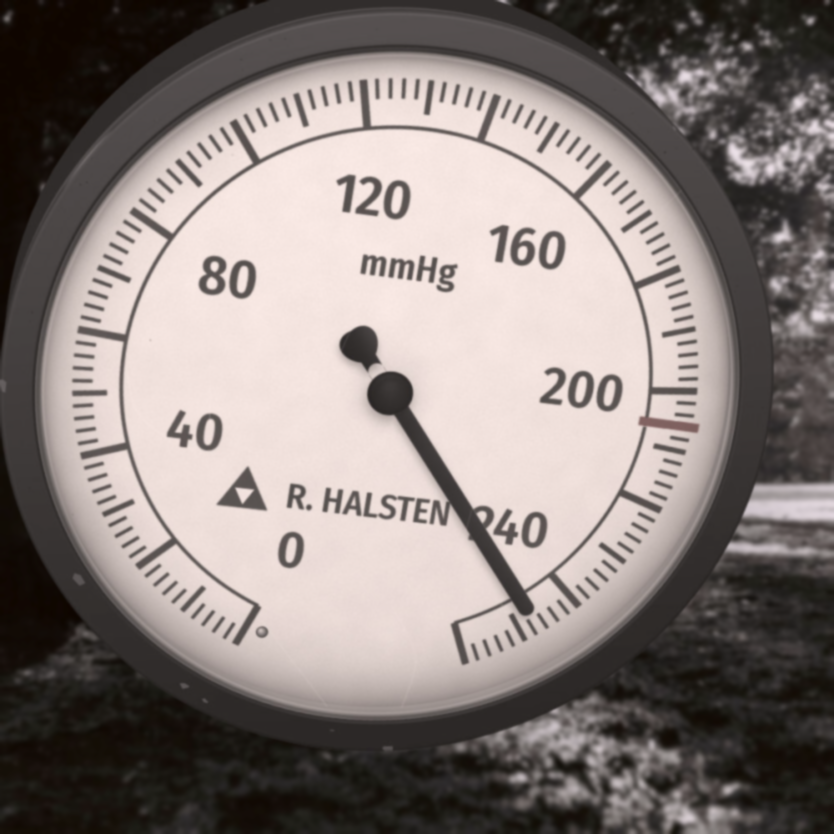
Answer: 247 mmHg
